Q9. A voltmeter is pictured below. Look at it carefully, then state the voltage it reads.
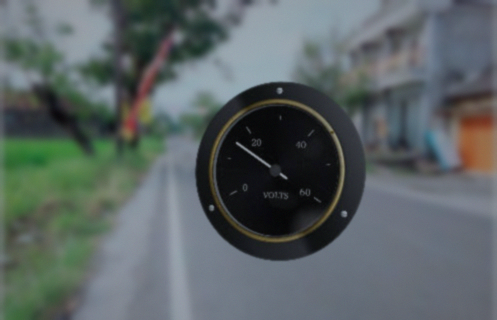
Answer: 15 V
